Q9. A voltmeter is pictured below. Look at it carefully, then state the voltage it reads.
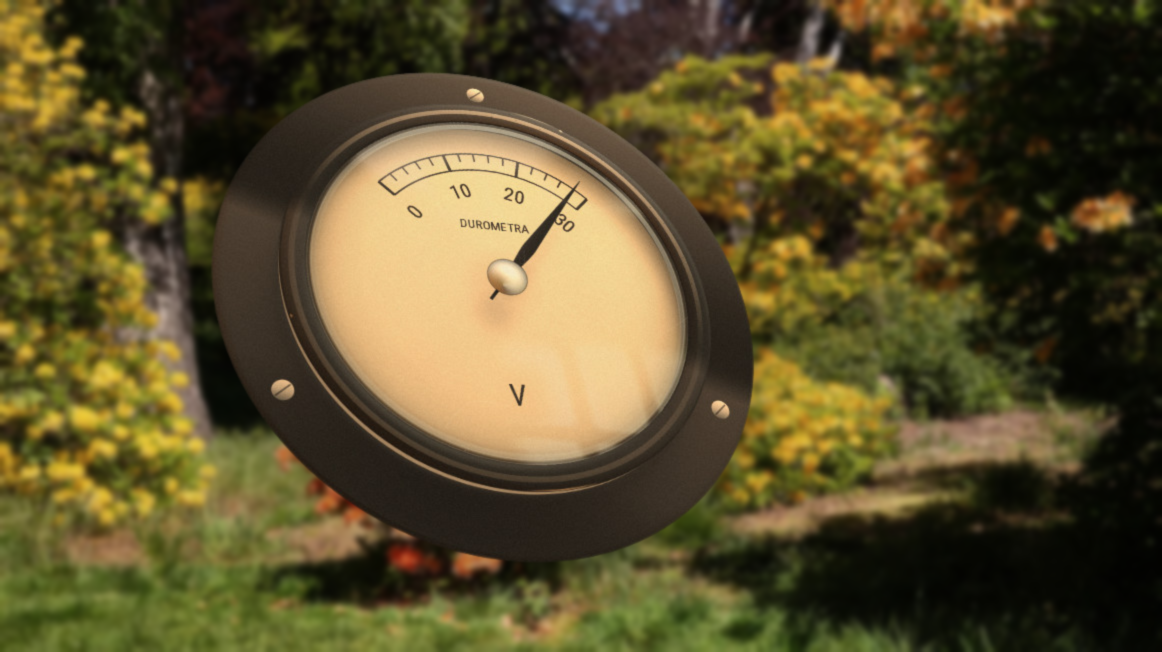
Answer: 28 V
